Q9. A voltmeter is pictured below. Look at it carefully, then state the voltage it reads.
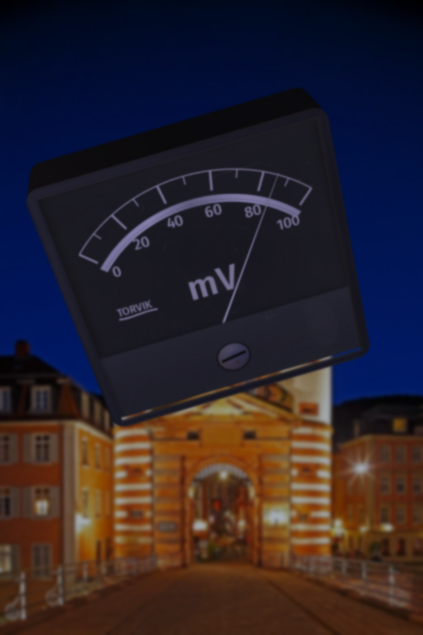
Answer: 85 mV
